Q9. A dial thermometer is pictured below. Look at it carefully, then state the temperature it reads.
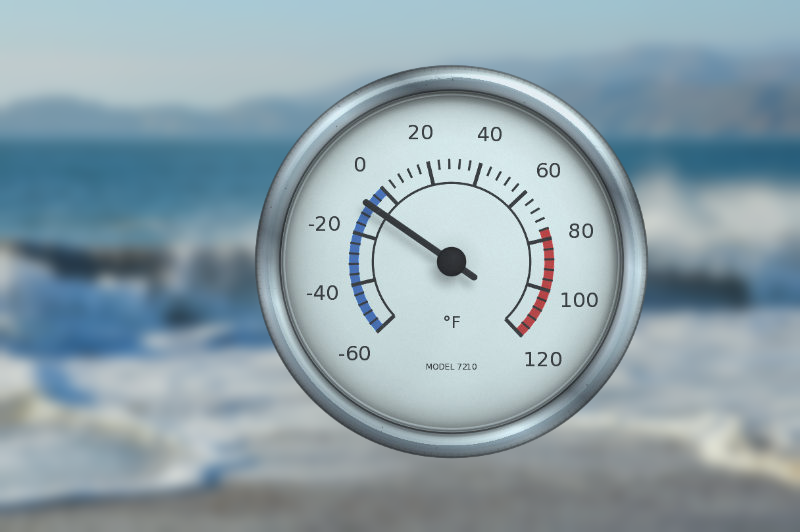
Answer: -8 °F
